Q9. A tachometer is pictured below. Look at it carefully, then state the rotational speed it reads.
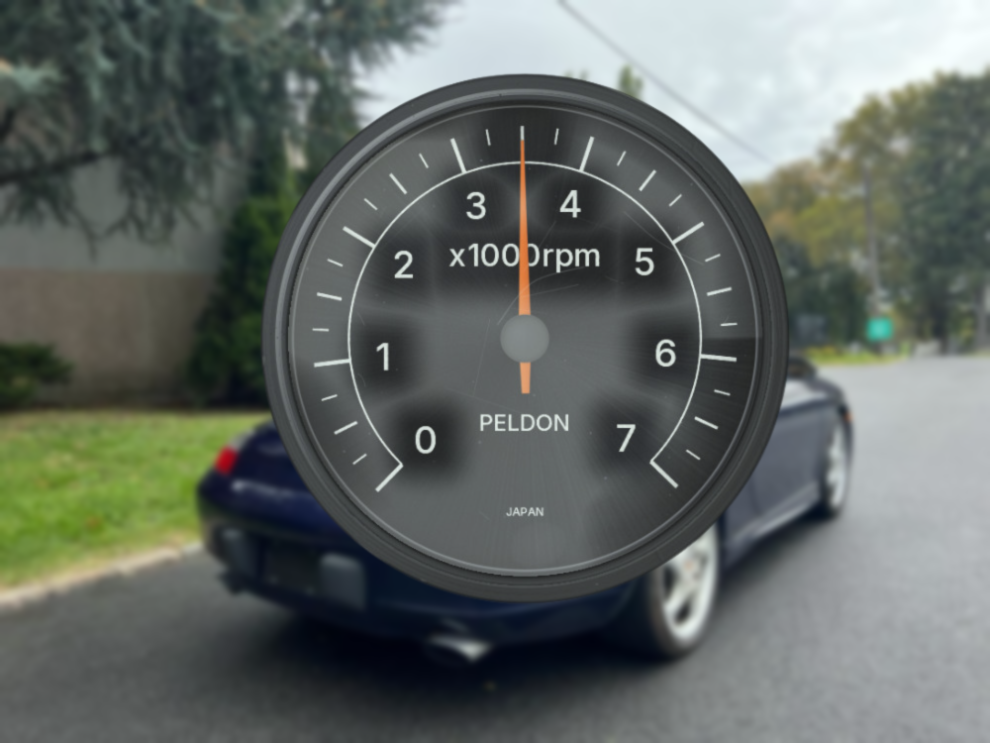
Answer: 3500 rpm
